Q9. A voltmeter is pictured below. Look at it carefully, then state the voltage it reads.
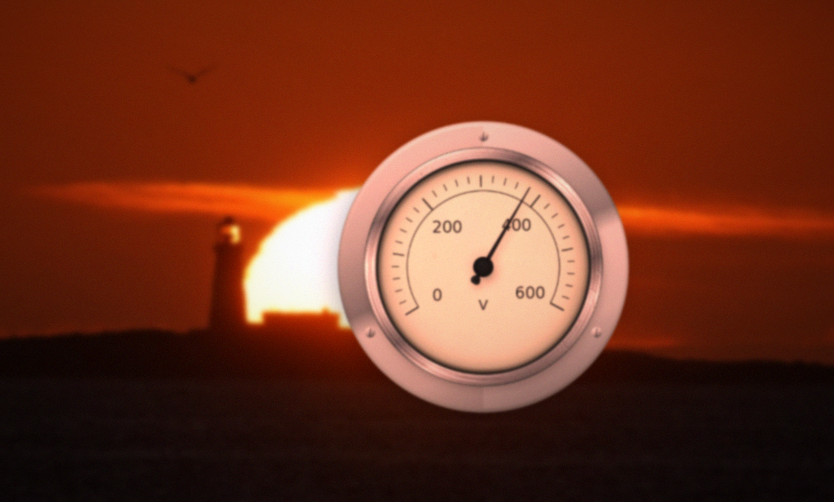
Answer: 380 V
